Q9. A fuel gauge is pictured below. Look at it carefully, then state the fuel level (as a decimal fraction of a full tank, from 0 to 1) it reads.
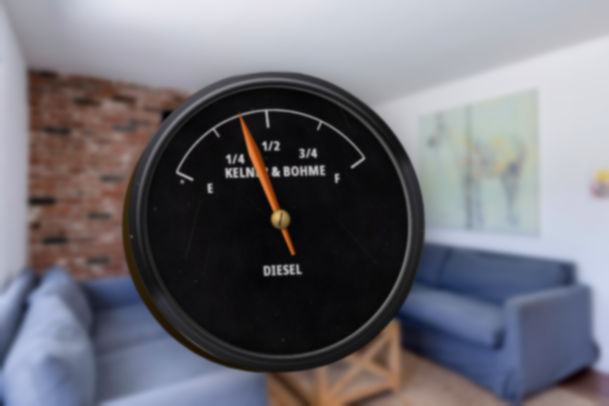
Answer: 0.375
